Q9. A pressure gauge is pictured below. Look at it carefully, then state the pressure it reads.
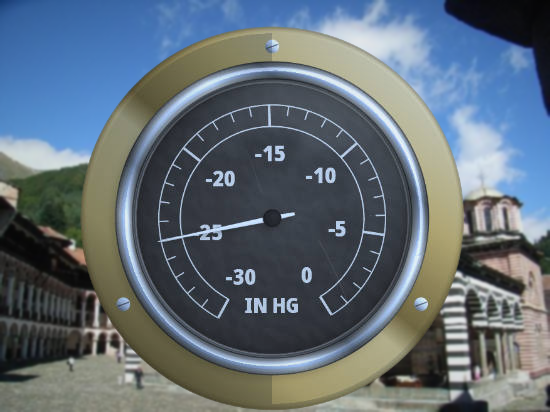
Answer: -25 inHg
